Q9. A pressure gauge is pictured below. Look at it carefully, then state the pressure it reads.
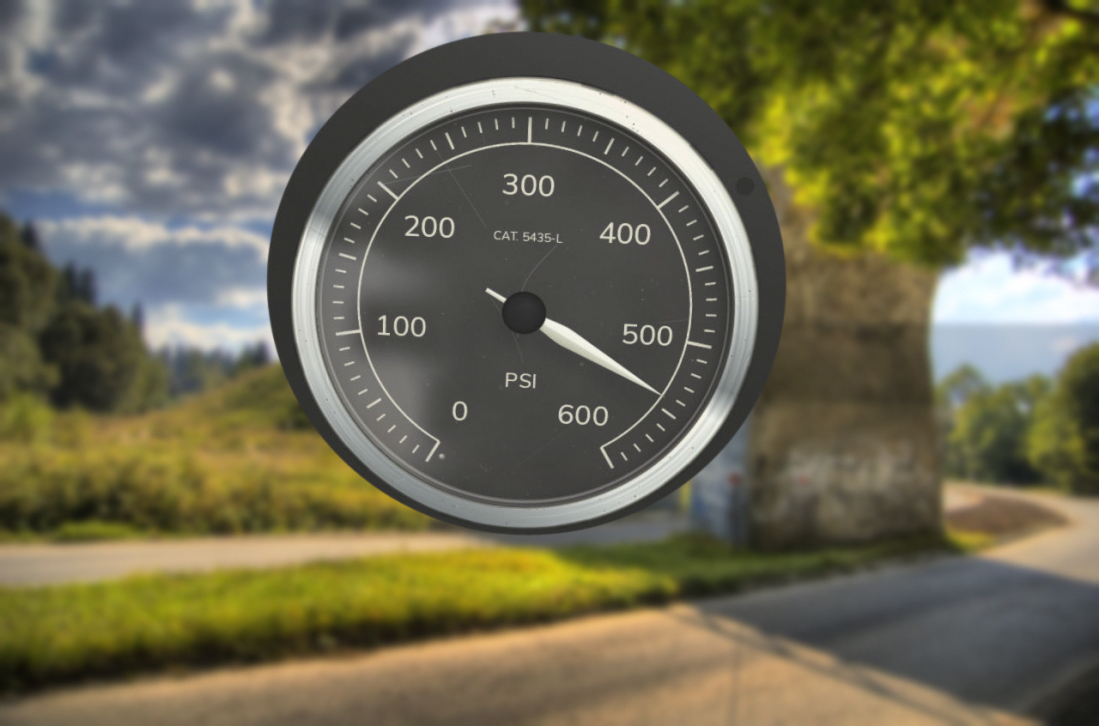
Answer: 540 psi
